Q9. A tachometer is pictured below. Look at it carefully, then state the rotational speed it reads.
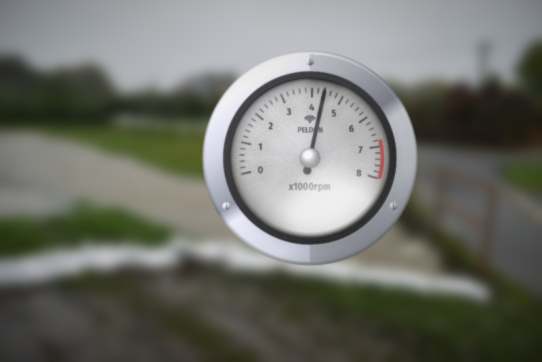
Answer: 4400 rpm
